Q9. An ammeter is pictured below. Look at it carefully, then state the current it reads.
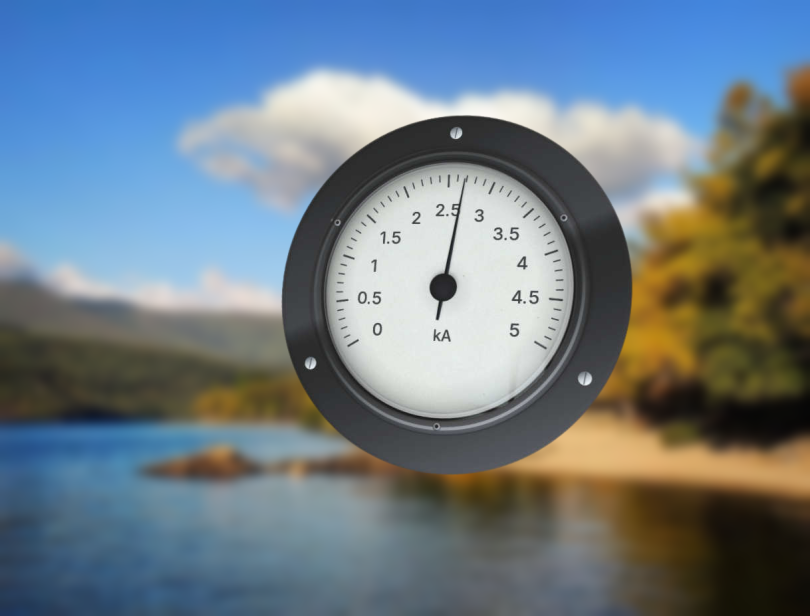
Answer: 2.7 kA
